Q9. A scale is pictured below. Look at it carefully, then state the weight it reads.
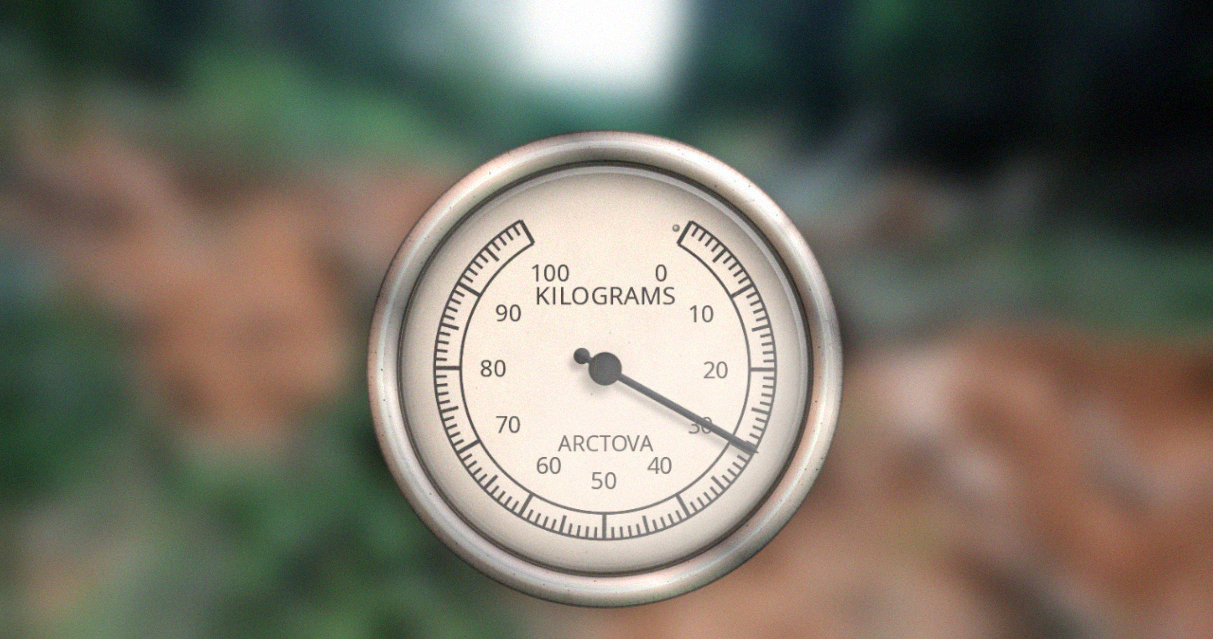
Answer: 29.5 kg
